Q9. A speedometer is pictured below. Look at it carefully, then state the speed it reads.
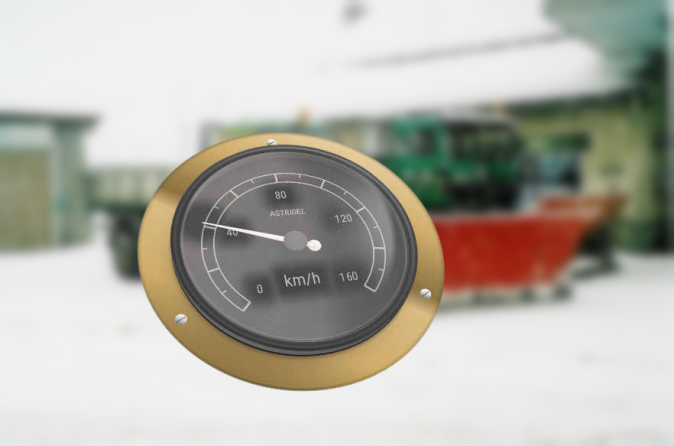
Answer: 40 km/h
